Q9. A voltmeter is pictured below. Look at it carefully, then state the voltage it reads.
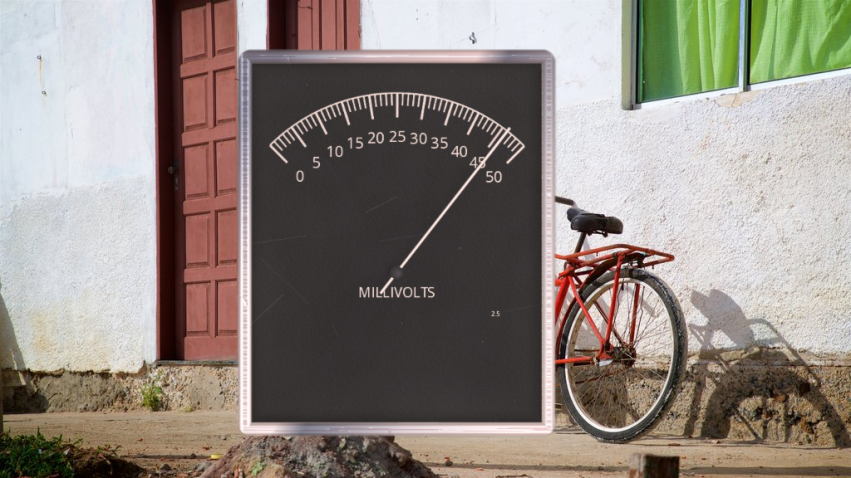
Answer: 46 mV
